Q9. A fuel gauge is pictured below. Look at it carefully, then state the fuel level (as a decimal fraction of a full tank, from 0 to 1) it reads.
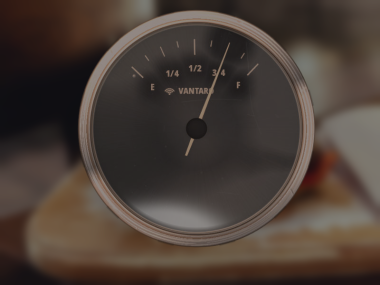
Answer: 0.75
